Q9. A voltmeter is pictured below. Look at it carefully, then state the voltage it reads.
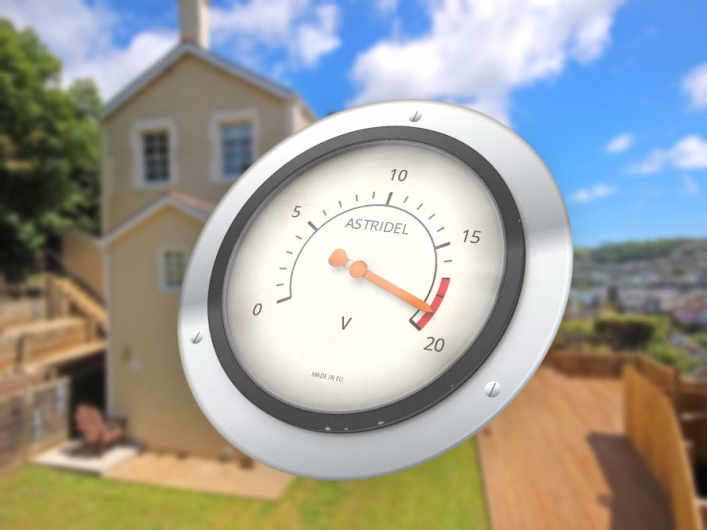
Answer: 19 V
